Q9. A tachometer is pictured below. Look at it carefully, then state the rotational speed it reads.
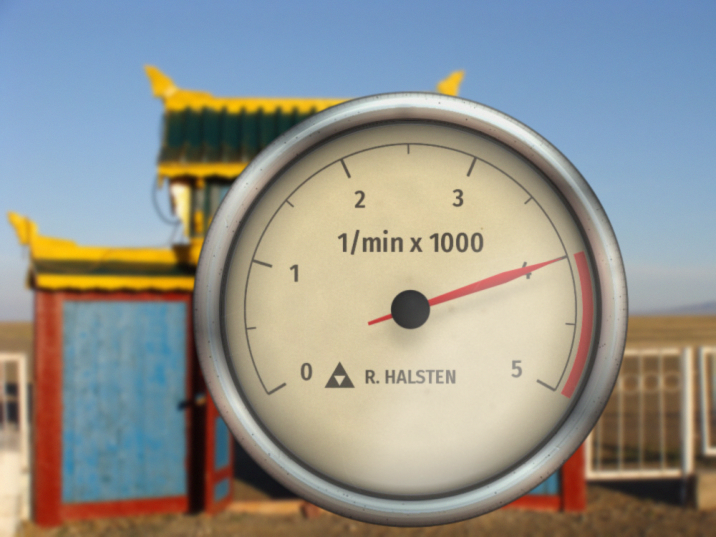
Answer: 4000 rpm
